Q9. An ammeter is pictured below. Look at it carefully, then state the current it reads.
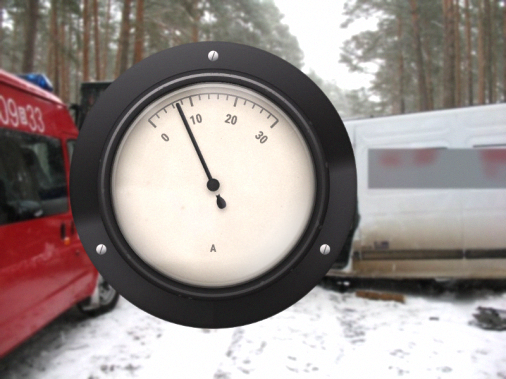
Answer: 7 A
